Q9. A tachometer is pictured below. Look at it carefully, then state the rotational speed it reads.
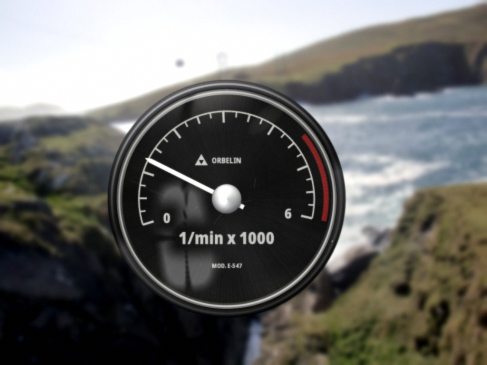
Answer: 1250 rpm
